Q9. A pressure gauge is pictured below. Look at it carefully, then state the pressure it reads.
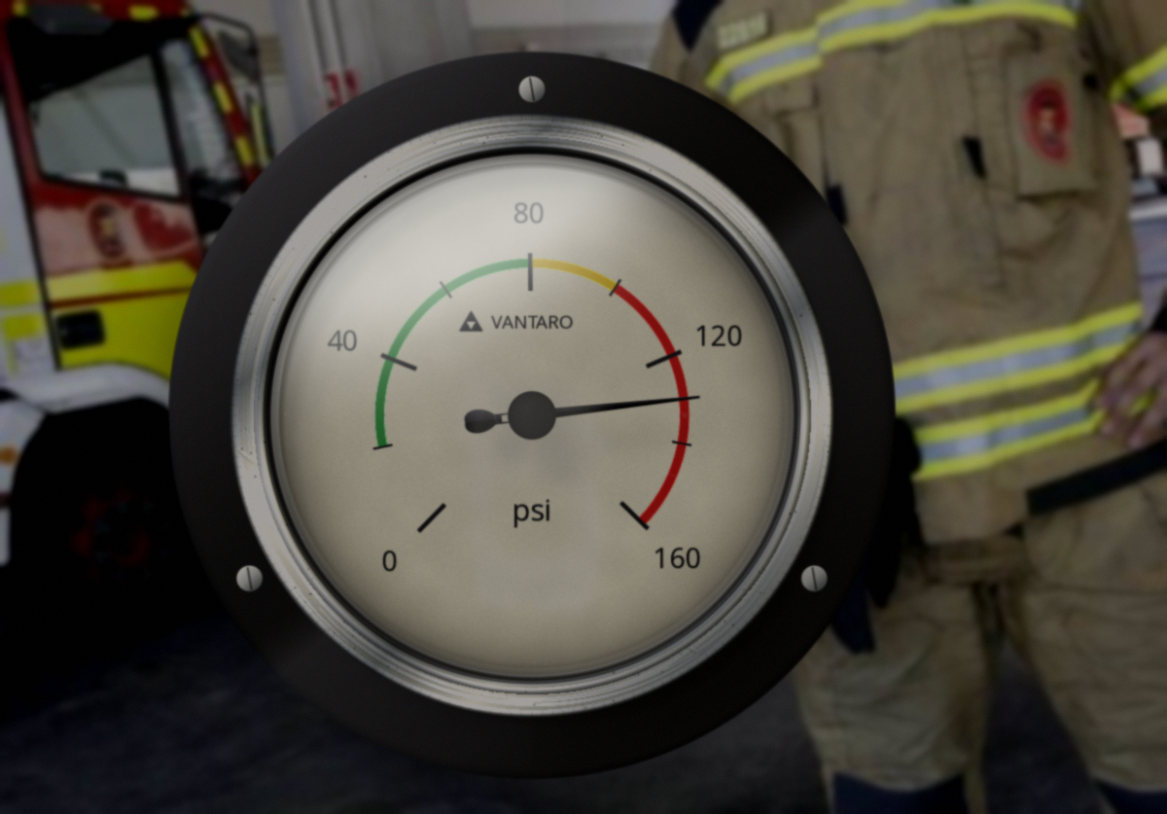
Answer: 130 psi
